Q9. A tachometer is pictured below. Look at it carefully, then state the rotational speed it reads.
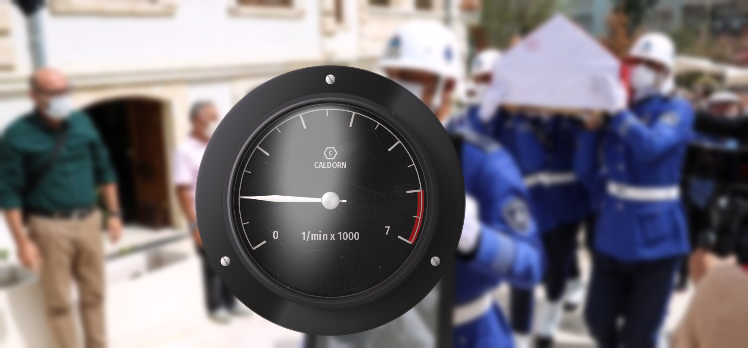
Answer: 1000 rpm
